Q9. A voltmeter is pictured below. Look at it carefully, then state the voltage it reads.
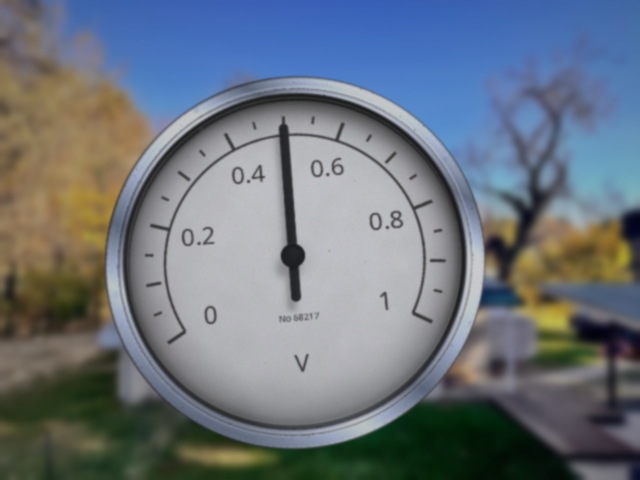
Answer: 0.5 V
